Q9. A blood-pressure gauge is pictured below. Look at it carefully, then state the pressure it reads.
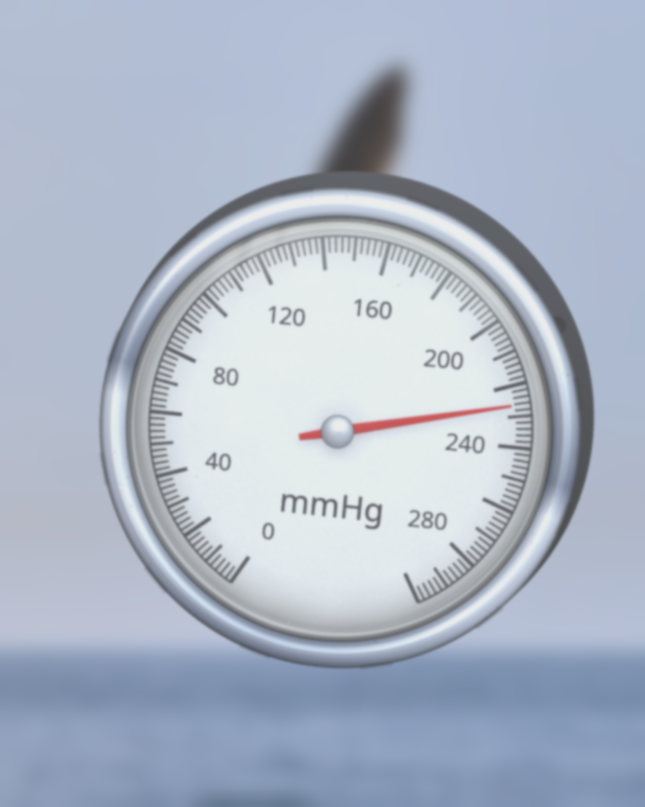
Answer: 226 mmHg
